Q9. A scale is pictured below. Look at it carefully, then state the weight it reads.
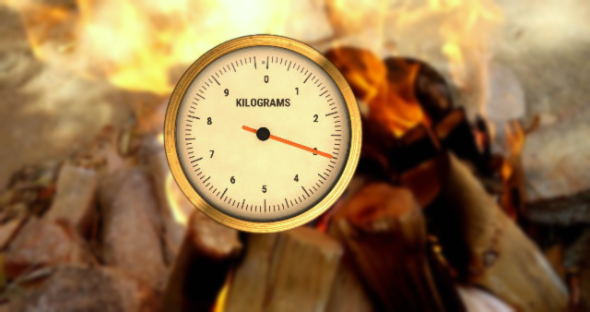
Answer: 3 kg
